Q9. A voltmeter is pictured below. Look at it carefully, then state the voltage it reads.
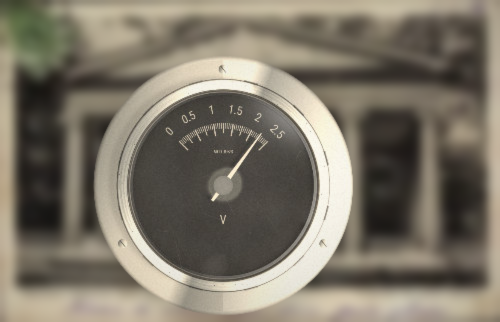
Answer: 2.25 V
